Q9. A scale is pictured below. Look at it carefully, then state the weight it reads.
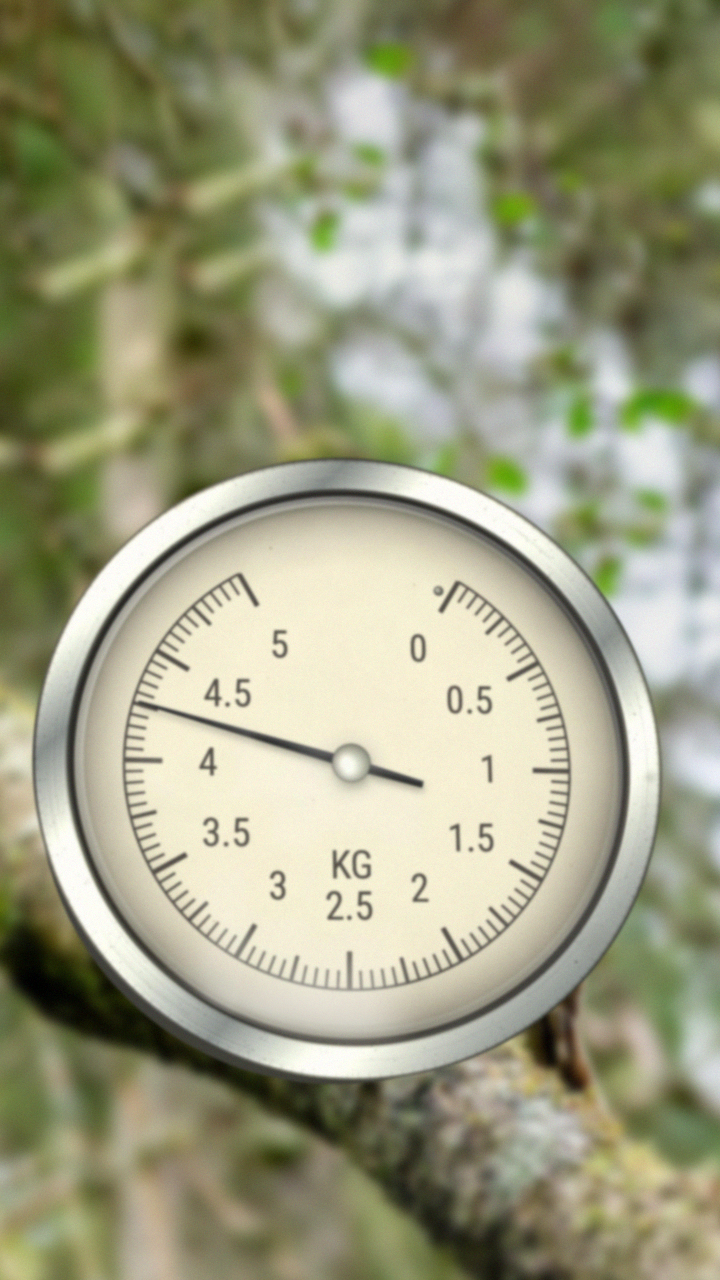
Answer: 4.25 kg
